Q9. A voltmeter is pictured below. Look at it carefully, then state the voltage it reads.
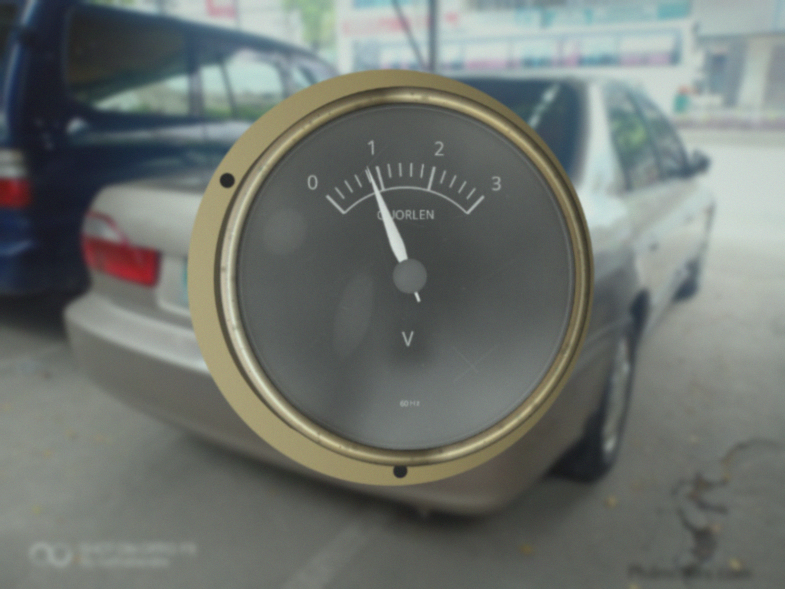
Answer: 0.8 V
